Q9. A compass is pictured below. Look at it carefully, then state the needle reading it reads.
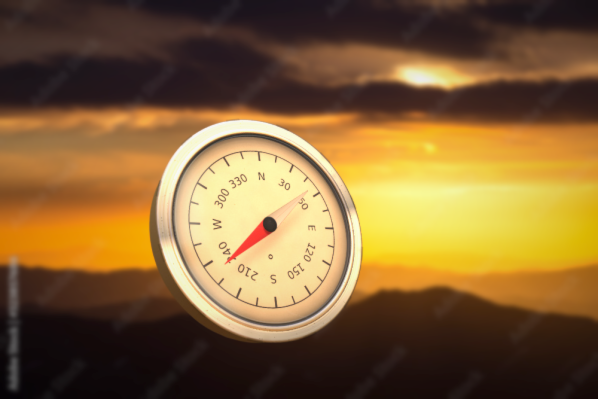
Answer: 232.5 °
